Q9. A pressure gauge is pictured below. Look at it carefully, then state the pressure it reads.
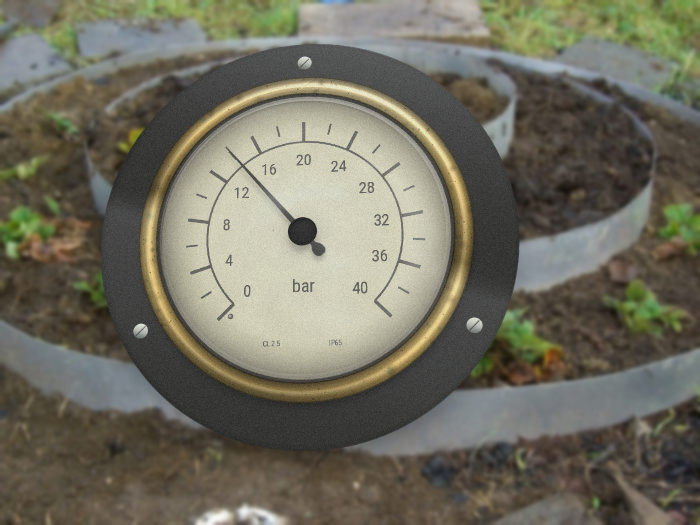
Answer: 14 bar
